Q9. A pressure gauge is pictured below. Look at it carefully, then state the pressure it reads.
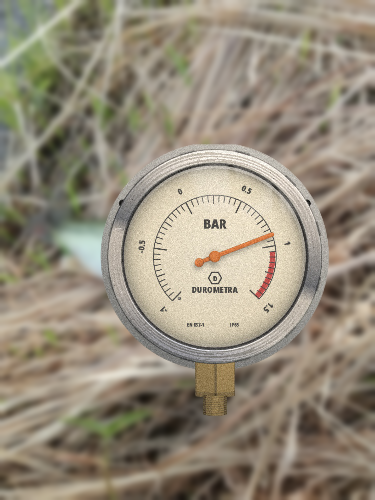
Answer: 0.9 bar
